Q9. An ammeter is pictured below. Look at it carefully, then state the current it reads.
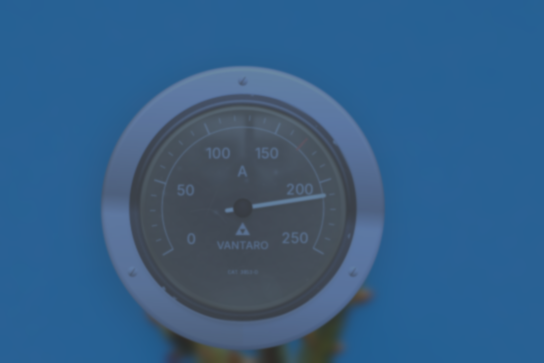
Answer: 210 A
